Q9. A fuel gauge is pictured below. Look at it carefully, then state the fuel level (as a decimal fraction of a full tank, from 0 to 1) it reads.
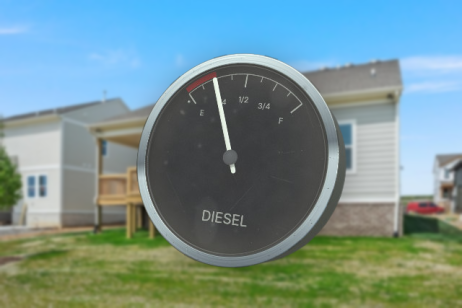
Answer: 0.25
